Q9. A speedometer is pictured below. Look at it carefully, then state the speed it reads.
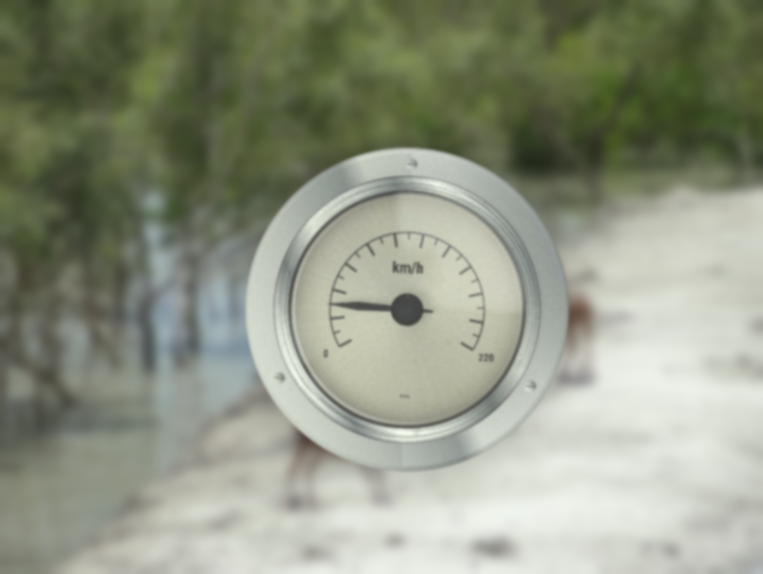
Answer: 30 km/h
